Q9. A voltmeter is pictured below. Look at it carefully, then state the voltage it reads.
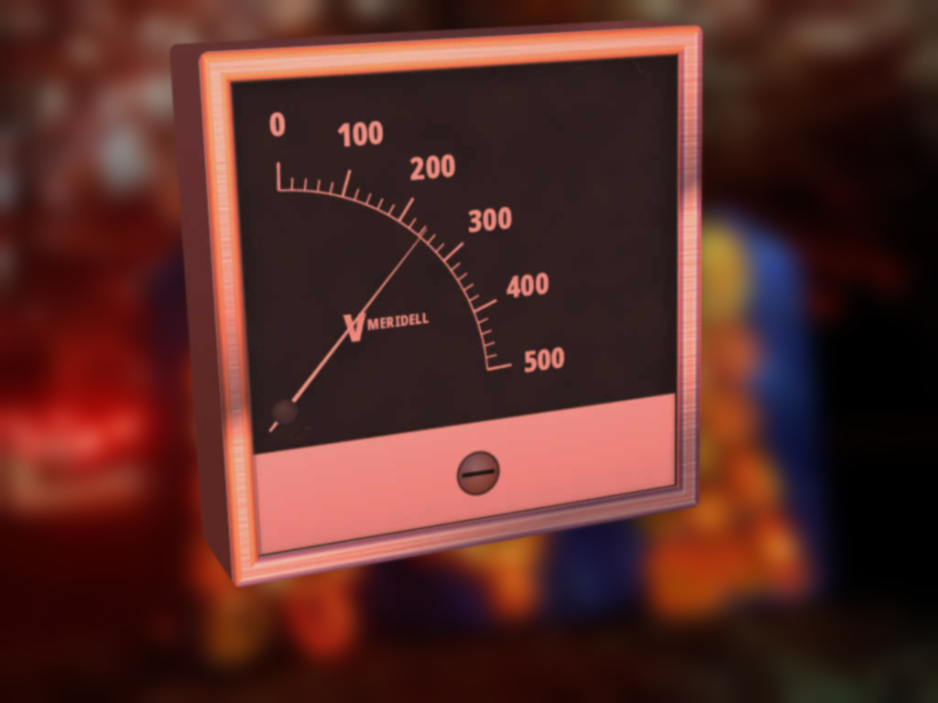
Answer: 240 V
